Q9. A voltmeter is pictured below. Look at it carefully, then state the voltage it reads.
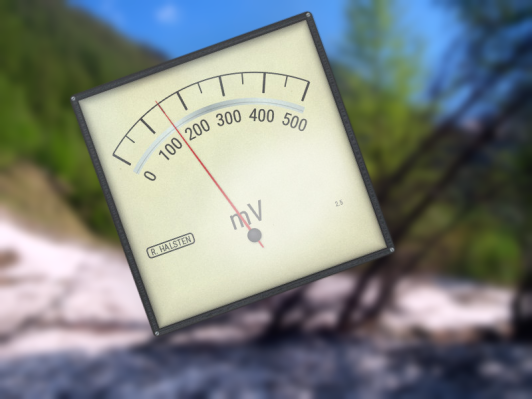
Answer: 150 mV
